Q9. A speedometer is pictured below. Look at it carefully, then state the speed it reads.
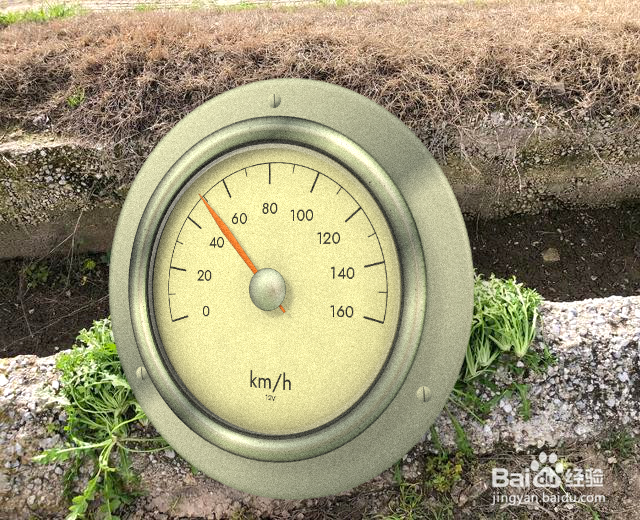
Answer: 50 km/h
